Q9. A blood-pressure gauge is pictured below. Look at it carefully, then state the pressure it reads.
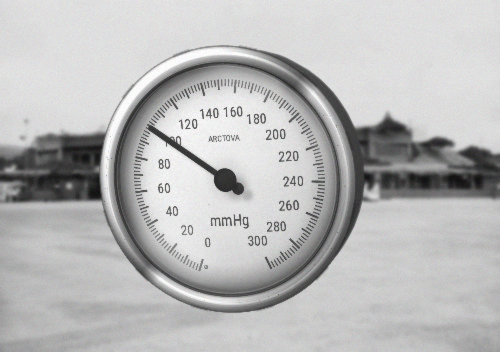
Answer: 100 mmHg
